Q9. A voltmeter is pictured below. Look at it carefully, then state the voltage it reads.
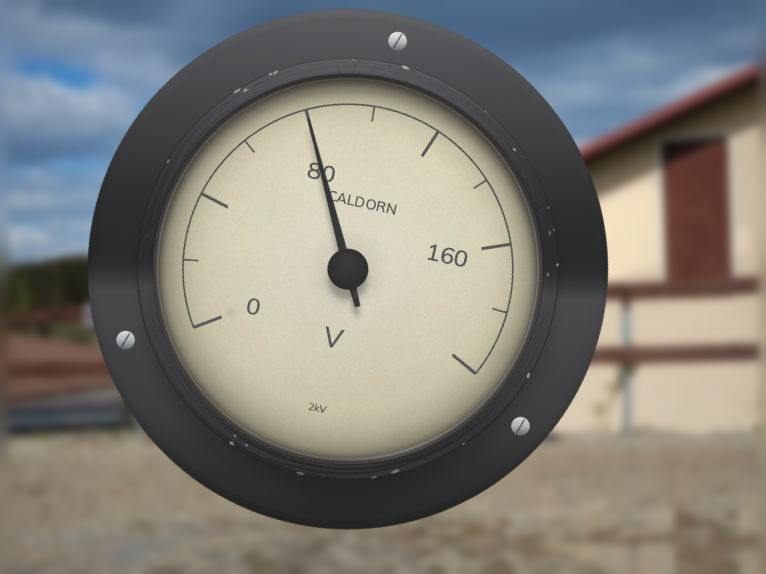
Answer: 80 V
